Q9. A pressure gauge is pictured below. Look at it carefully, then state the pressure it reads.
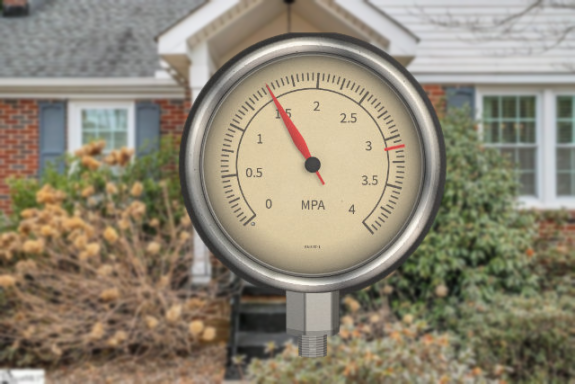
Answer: 1.5 MPa
